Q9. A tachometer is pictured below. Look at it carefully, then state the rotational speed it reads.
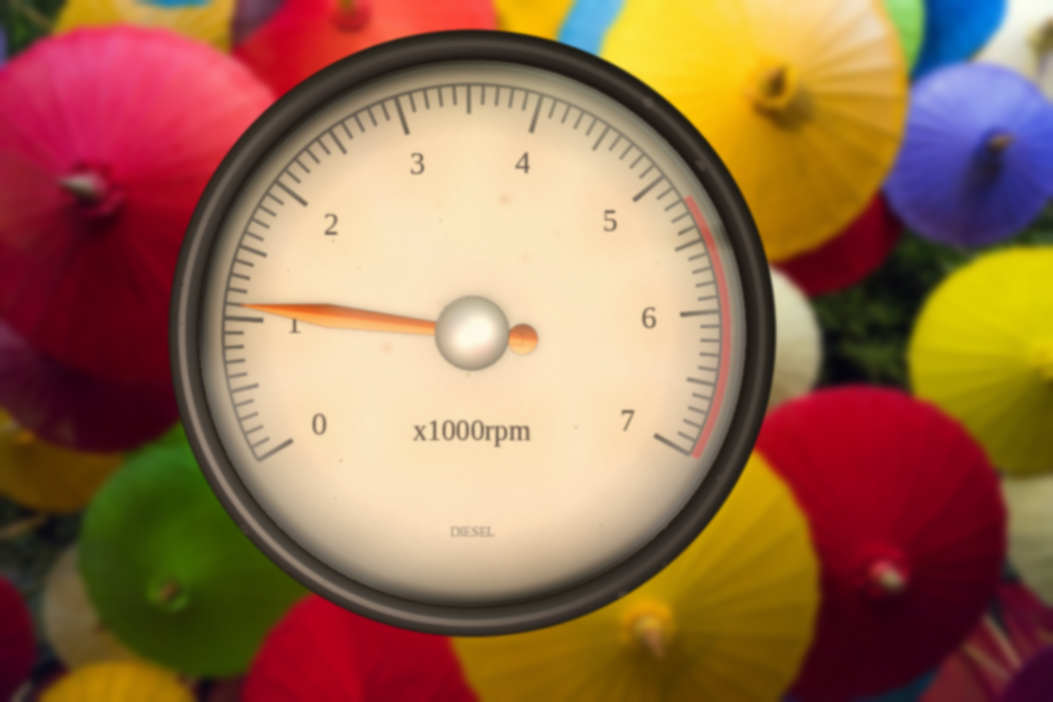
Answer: 1100 rpm
